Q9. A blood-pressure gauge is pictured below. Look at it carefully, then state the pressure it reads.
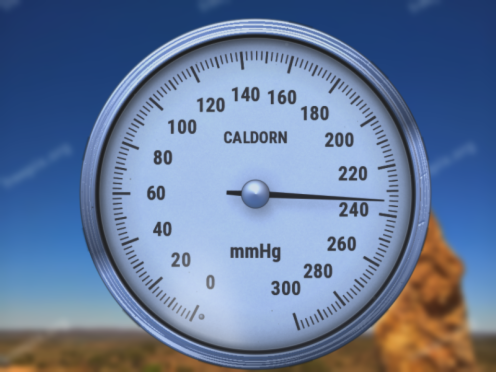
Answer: 234 mmHg
